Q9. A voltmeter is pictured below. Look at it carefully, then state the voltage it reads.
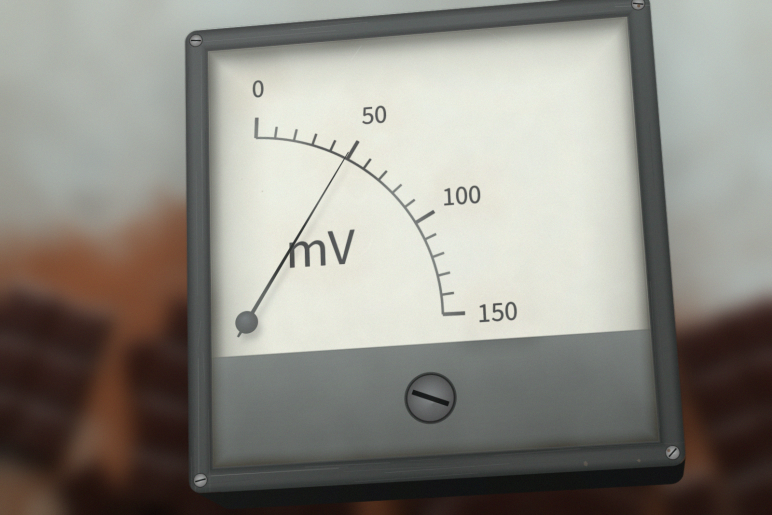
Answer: 50 mV
